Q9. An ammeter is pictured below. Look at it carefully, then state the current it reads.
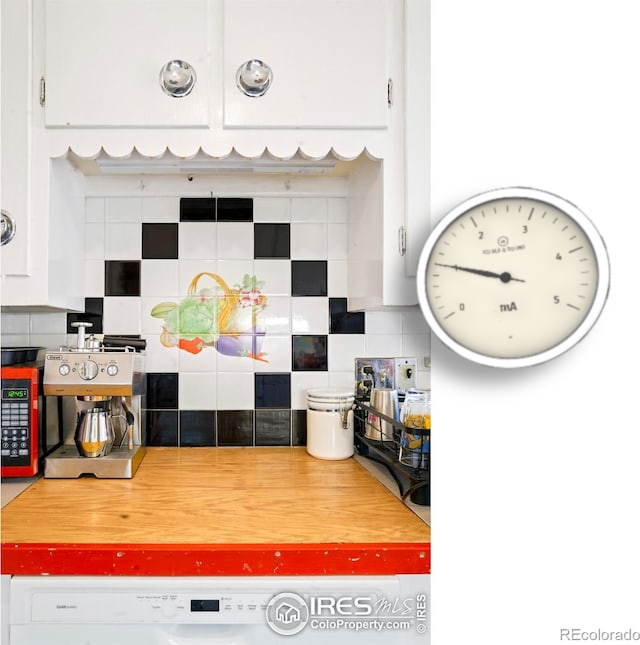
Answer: 1 mA
